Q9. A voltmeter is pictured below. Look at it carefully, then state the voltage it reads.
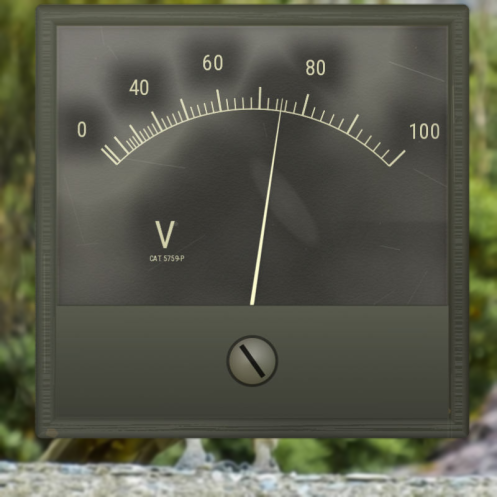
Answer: 75 V
